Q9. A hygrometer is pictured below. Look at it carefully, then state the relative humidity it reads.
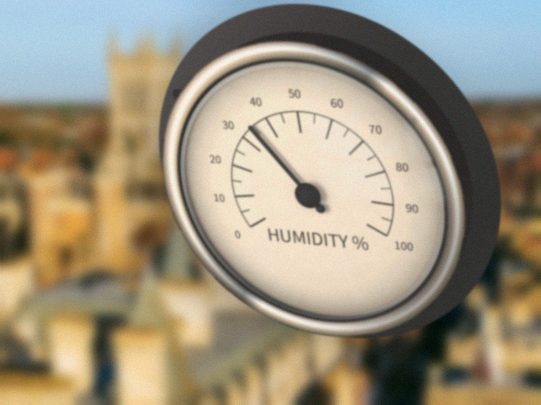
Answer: 35 %
